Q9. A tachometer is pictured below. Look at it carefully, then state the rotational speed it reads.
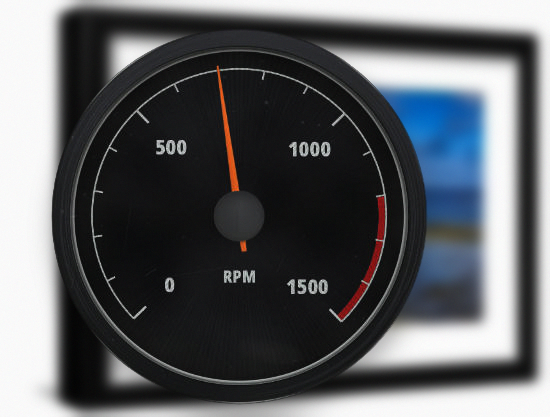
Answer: 700 rpm
